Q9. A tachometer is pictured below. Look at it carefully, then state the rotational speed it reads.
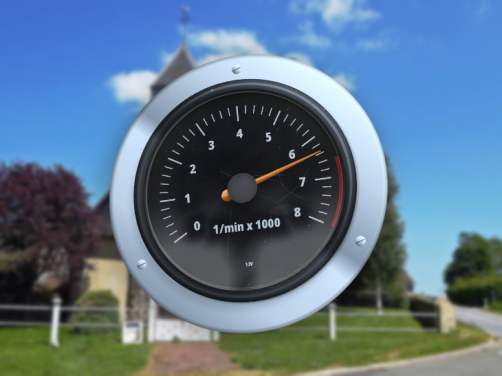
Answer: 6400 rpm
